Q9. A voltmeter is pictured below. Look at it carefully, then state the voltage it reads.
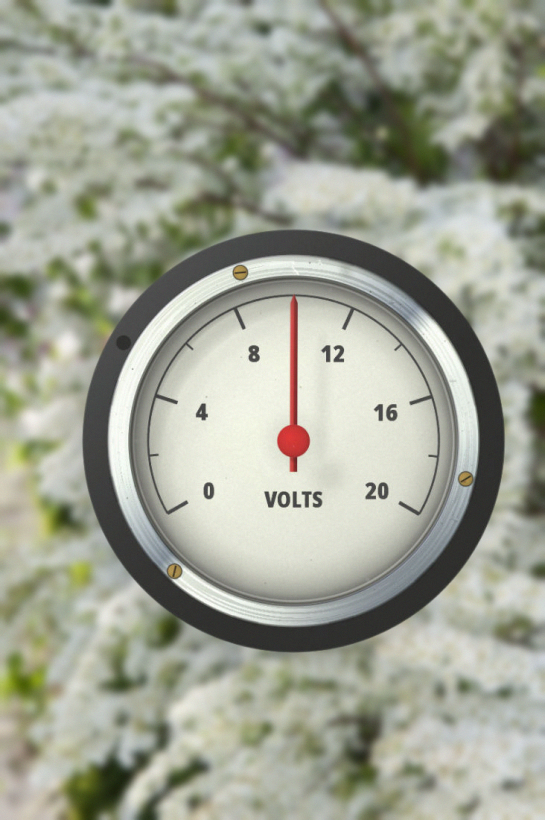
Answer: 10 V
